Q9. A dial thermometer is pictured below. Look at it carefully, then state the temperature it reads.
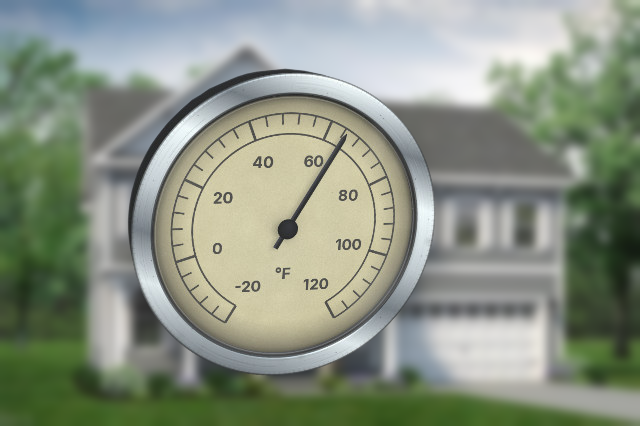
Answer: 64 °F
